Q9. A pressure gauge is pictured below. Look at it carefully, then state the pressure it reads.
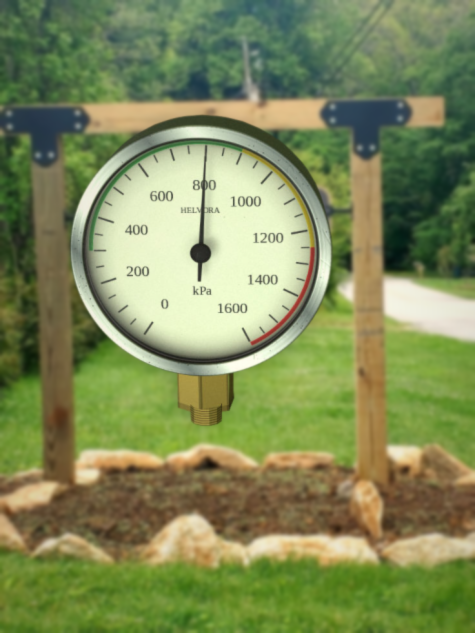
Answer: 800 kPa
